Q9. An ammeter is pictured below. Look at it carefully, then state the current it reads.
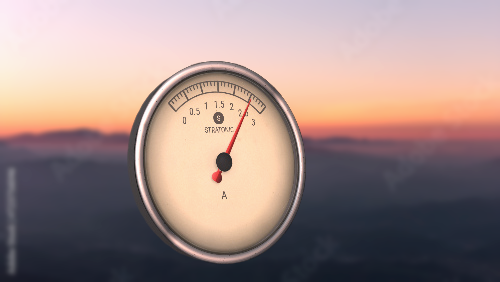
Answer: 2.5 A
